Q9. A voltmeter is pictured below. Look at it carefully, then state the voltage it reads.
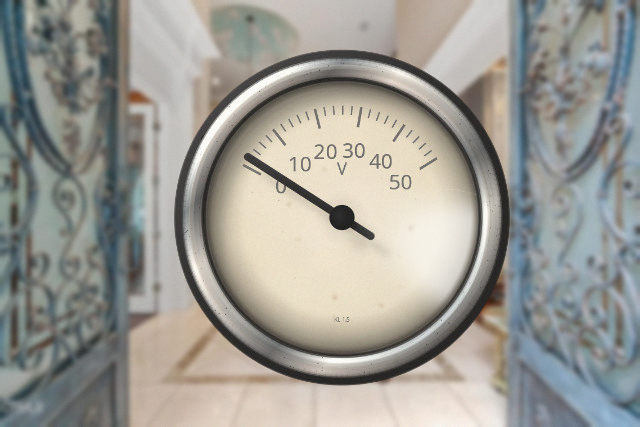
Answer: 2 V
